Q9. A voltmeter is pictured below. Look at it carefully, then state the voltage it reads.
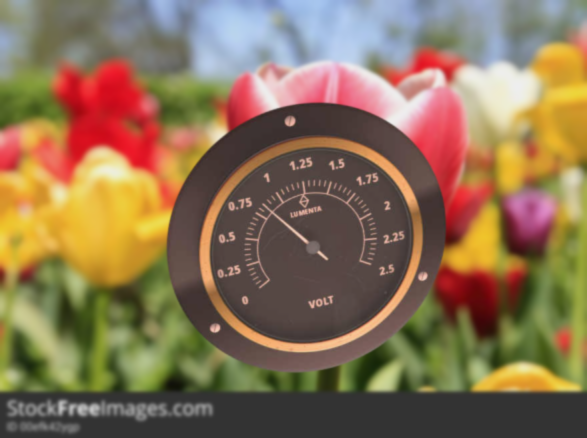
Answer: 0.85 V
